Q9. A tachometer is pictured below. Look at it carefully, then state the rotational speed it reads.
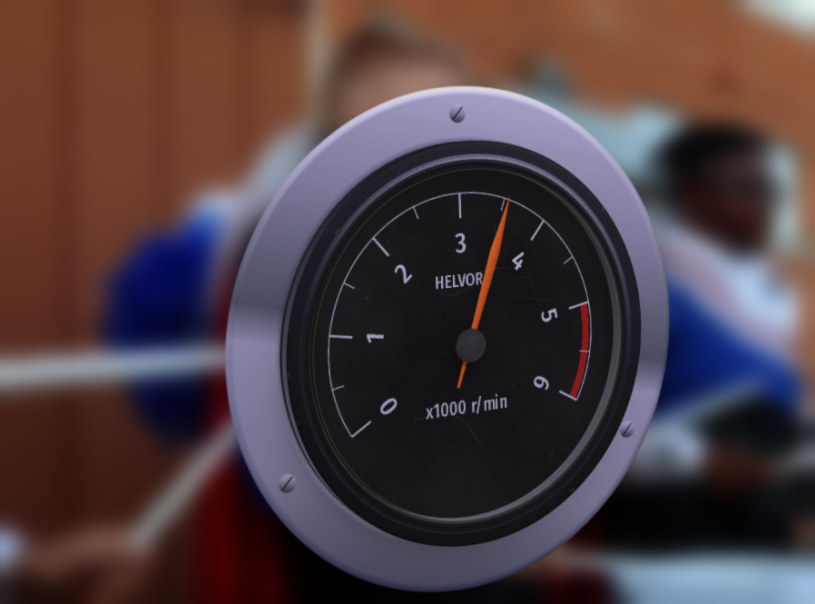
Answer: 3500 rpm
